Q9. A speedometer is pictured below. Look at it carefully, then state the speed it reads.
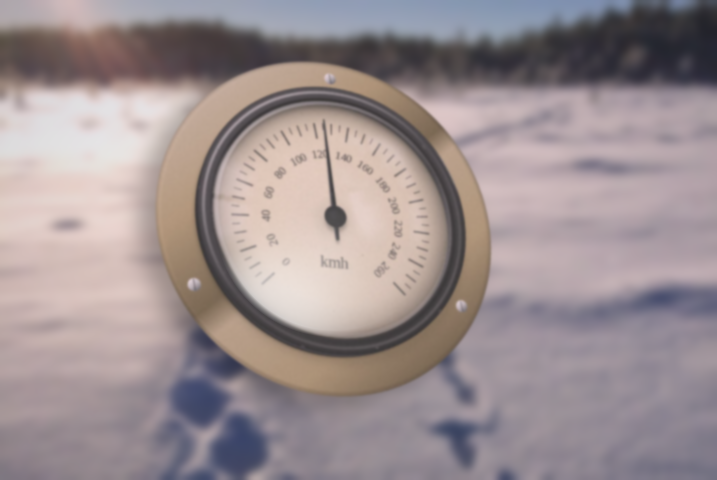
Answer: 125 km/h
